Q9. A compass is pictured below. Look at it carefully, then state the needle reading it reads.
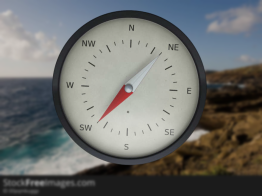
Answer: 220 °
